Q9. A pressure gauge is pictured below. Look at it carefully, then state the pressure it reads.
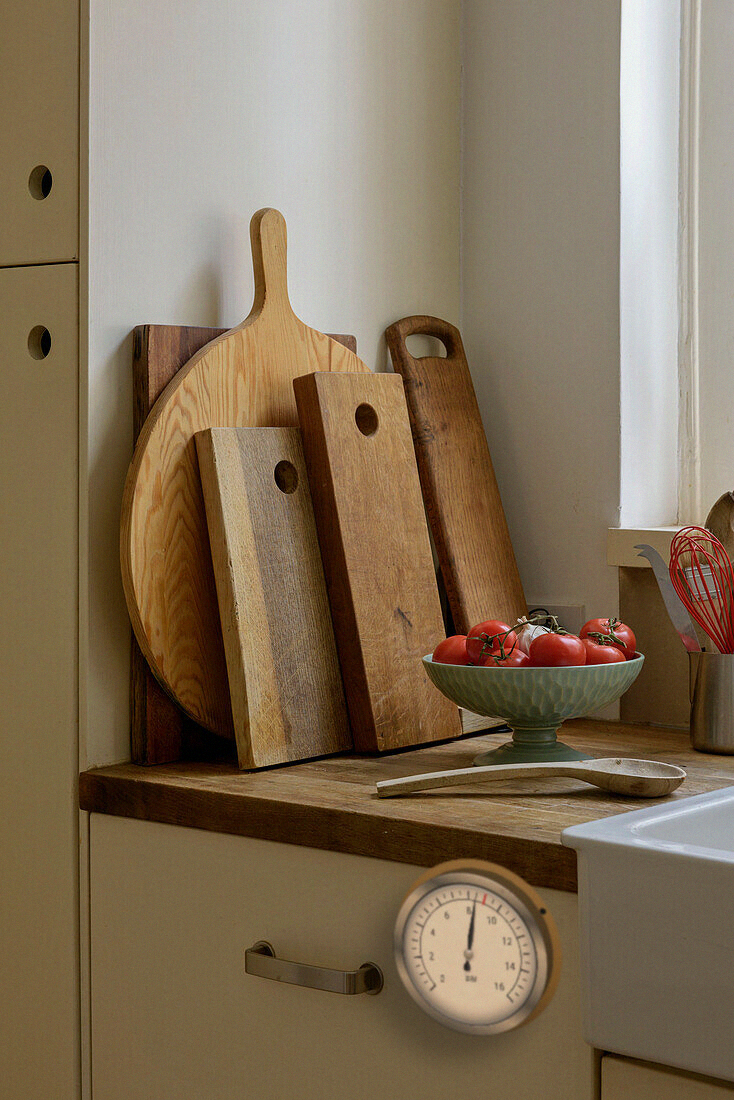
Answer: 8.5 bar
